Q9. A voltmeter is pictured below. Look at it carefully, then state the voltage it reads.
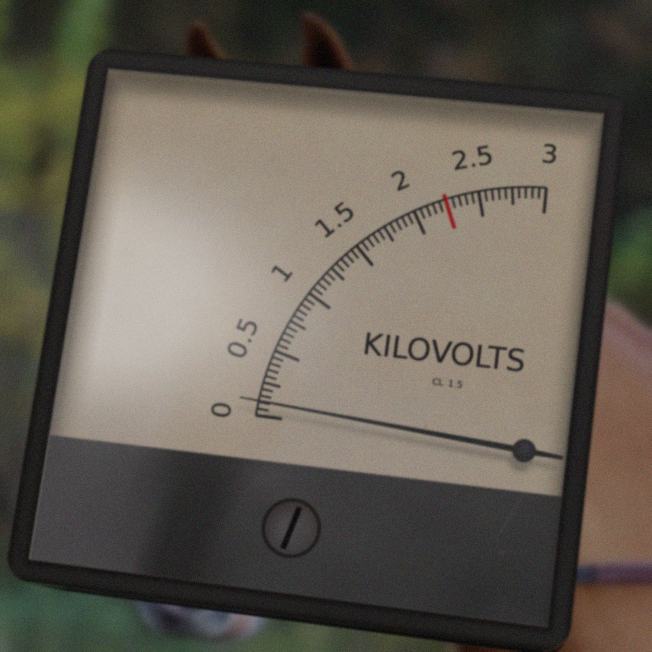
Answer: 0.1 kV
